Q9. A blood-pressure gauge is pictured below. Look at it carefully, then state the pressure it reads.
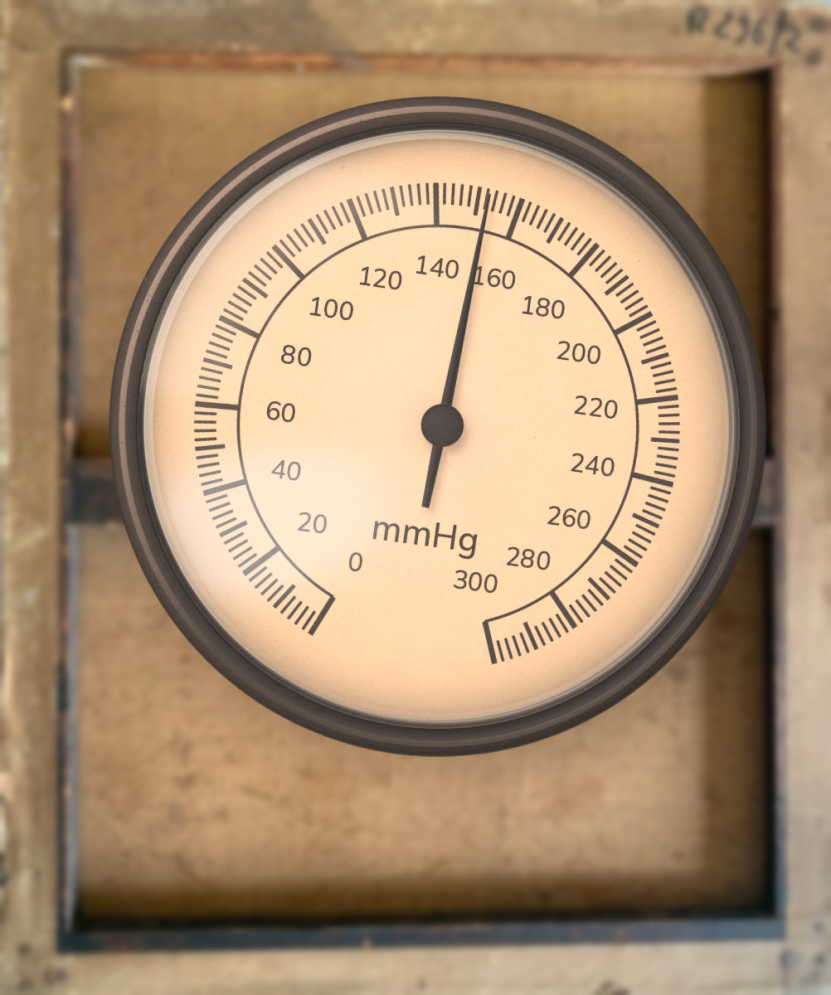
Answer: 152 mmHg
